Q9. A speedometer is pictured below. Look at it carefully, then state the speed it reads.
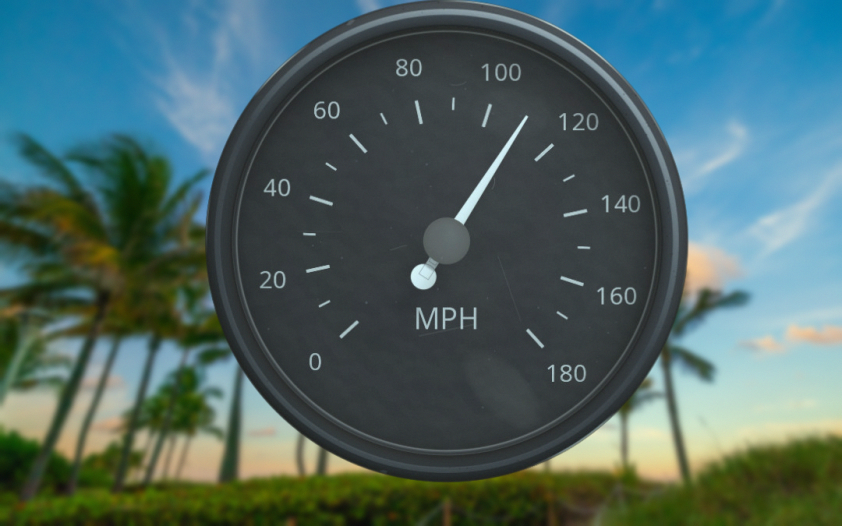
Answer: 110 mph
